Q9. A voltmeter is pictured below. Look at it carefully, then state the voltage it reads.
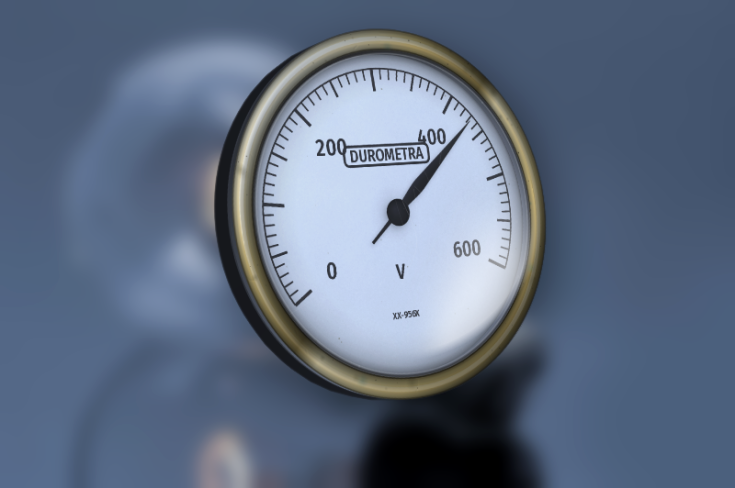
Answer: 430 V
